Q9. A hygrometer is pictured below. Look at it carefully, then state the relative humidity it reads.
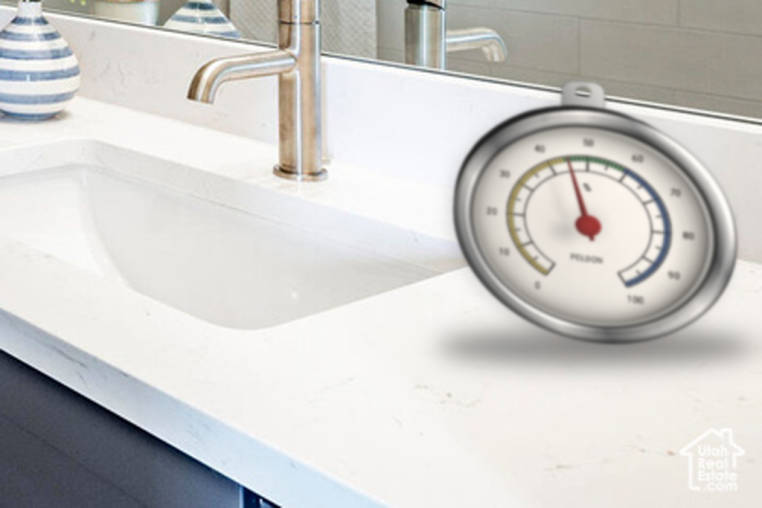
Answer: 45 %
